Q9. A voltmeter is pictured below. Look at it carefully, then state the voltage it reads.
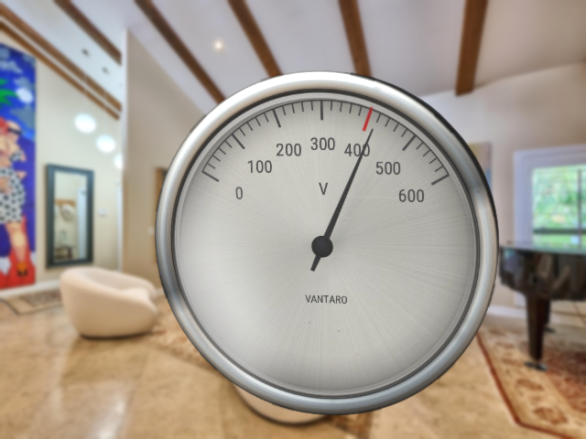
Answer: 420 V
